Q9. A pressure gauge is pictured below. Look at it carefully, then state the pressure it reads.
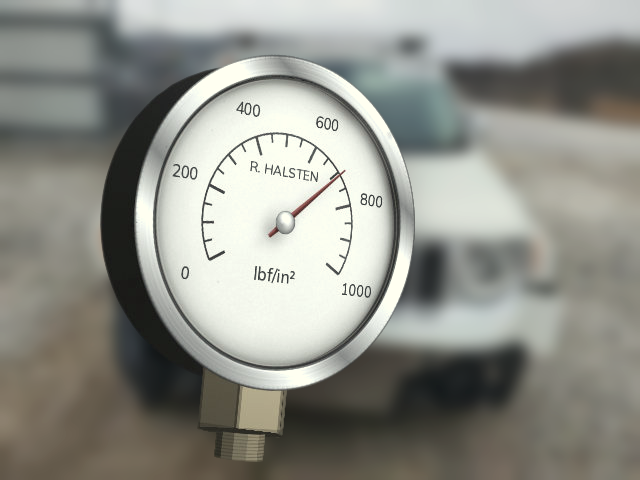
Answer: 700 psi
